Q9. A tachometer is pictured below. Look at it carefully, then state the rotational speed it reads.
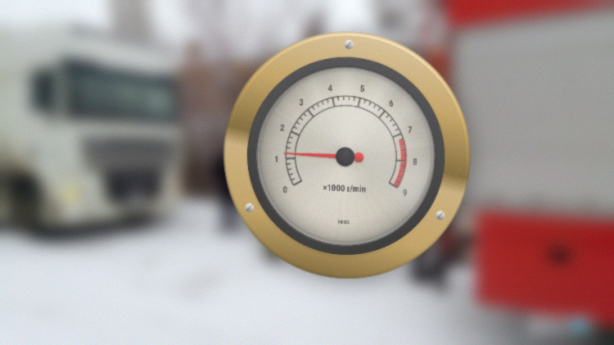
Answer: 1200 rpm
